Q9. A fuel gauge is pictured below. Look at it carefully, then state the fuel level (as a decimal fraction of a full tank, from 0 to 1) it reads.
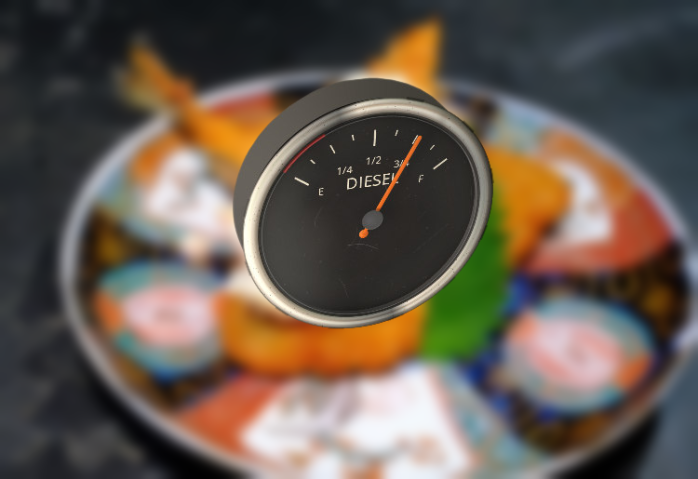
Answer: 0.75
